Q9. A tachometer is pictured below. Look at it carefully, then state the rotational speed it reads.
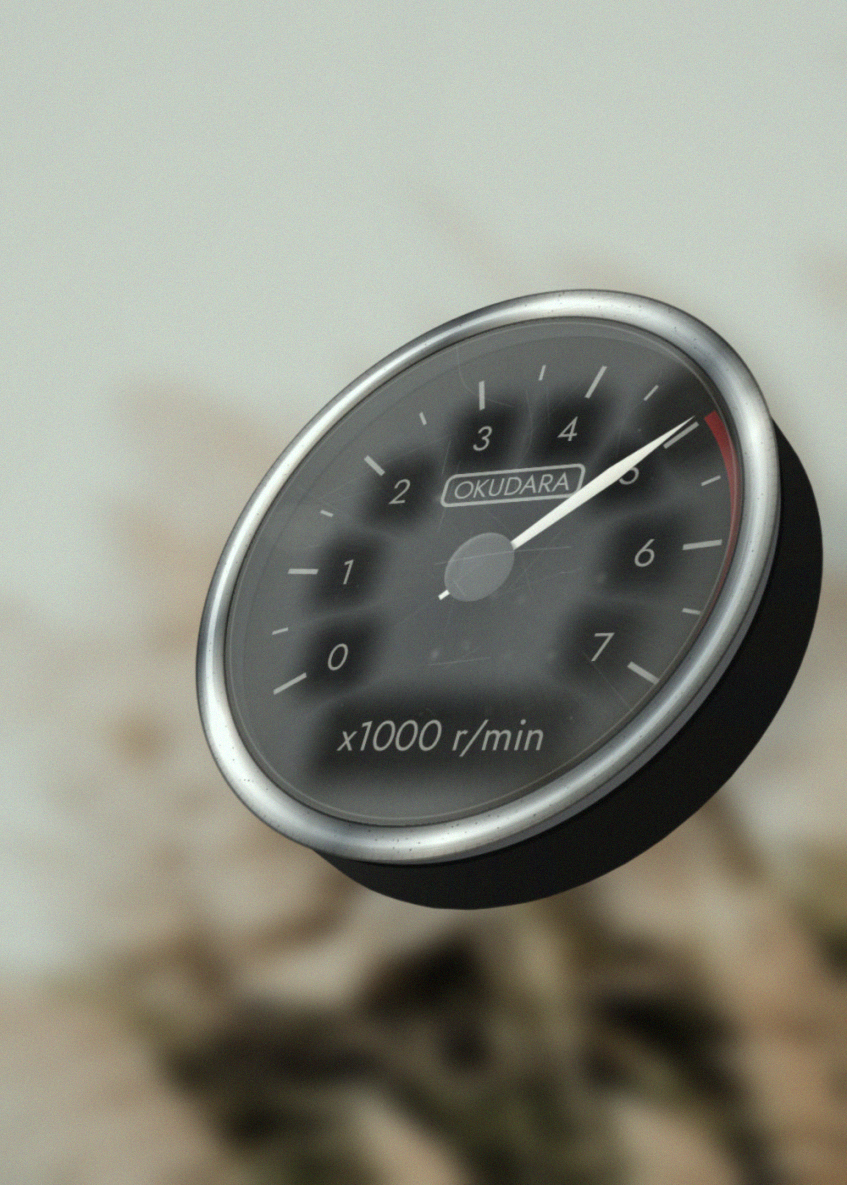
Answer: 5000 rpm
